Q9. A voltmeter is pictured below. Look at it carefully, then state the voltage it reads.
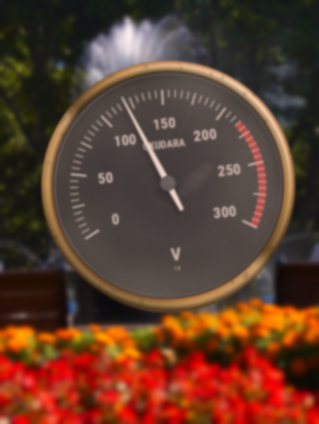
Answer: 120 V
